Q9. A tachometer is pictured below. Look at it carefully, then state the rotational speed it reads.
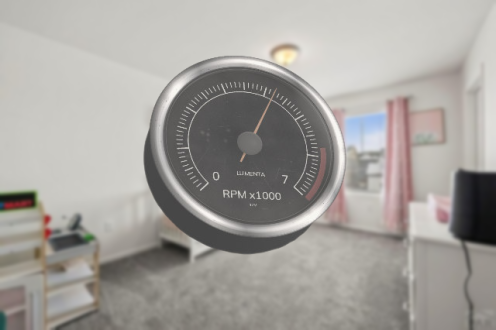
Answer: 4200 rpm
